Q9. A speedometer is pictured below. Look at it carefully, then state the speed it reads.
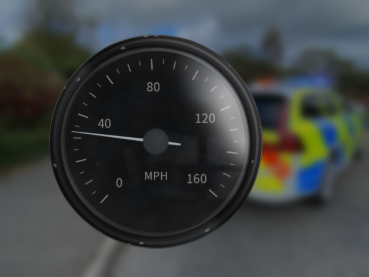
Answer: 32.5 mph
